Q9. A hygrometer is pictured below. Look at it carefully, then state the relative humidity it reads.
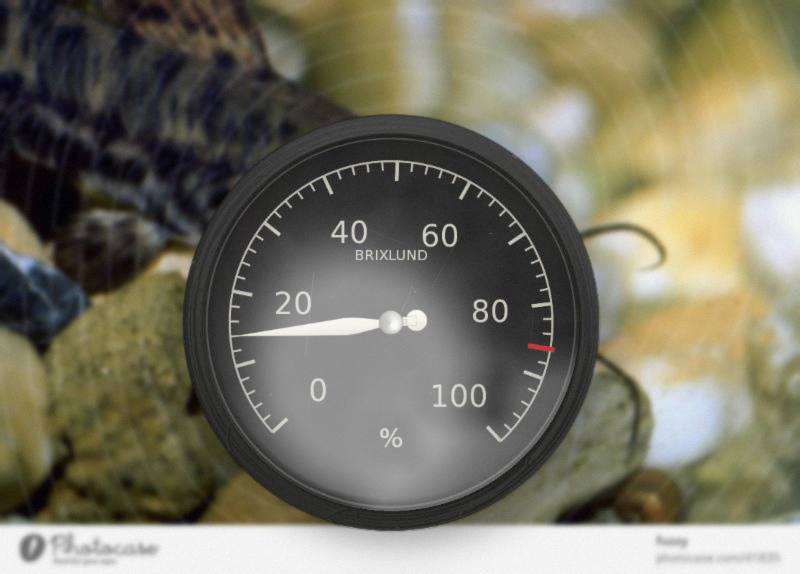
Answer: 14 %
